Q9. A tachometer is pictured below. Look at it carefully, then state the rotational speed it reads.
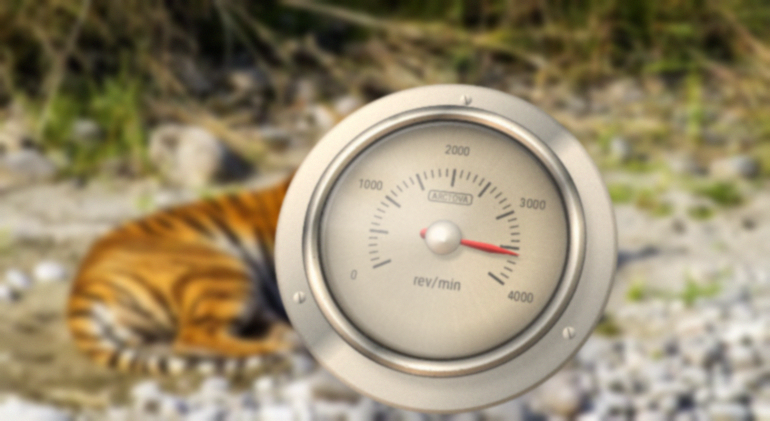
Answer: 3600 rpm
